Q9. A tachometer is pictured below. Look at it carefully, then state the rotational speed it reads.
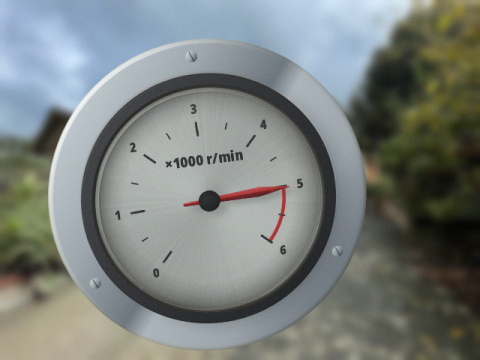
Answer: 5000 rpm
